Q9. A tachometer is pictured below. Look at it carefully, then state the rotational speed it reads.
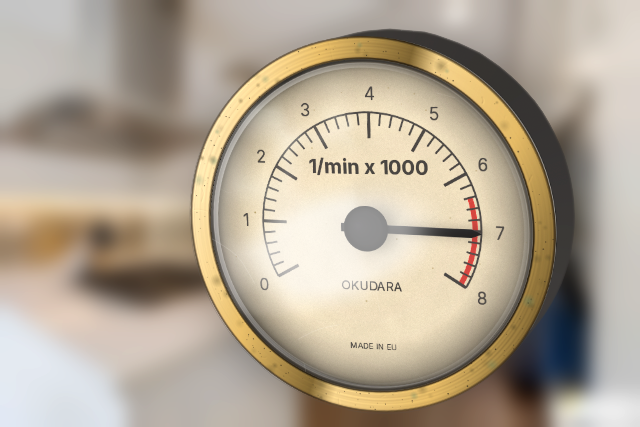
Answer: 7000 rpm
